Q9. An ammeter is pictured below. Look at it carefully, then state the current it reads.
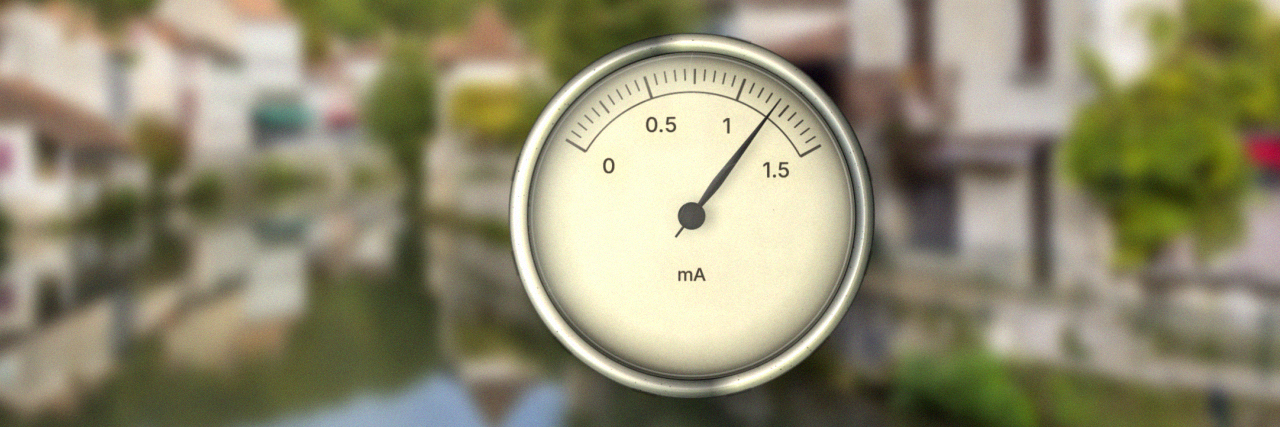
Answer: 1.2 mA
